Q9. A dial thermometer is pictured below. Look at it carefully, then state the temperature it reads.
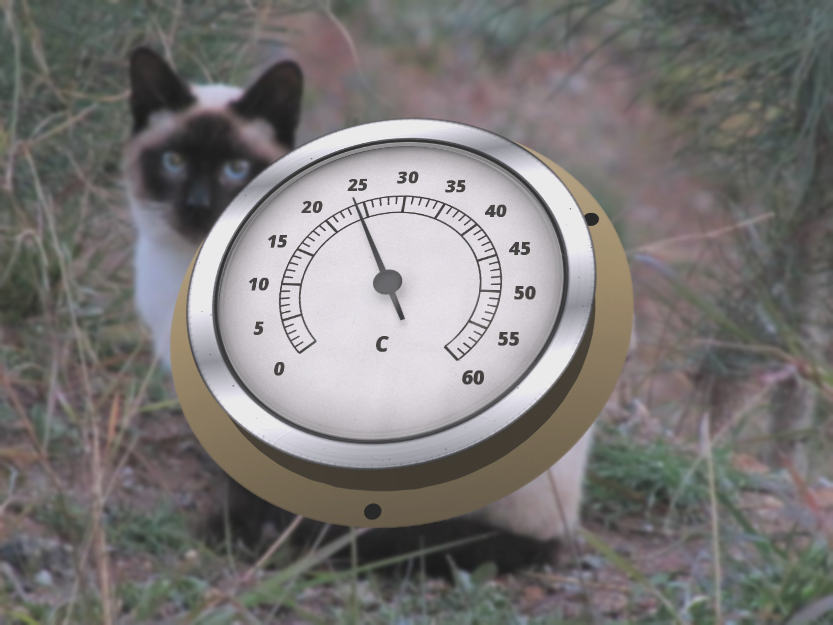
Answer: 24 °C
